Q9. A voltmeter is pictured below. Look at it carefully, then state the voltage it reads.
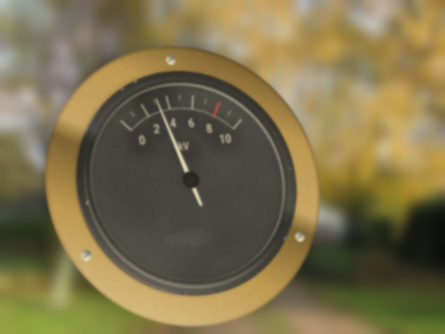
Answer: 3 kV
